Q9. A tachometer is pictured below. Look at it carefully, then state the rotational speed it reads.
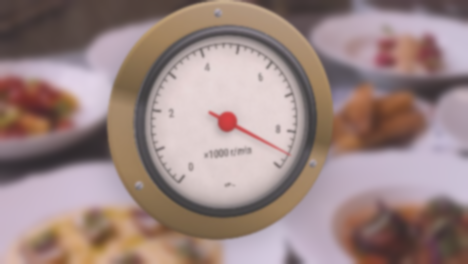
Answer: 8600 rpm
